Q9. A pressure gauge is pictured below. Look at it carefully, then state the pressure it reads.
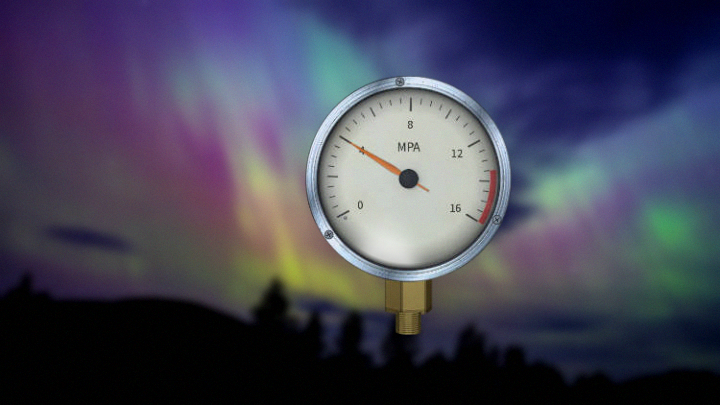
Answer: 4 MPa
